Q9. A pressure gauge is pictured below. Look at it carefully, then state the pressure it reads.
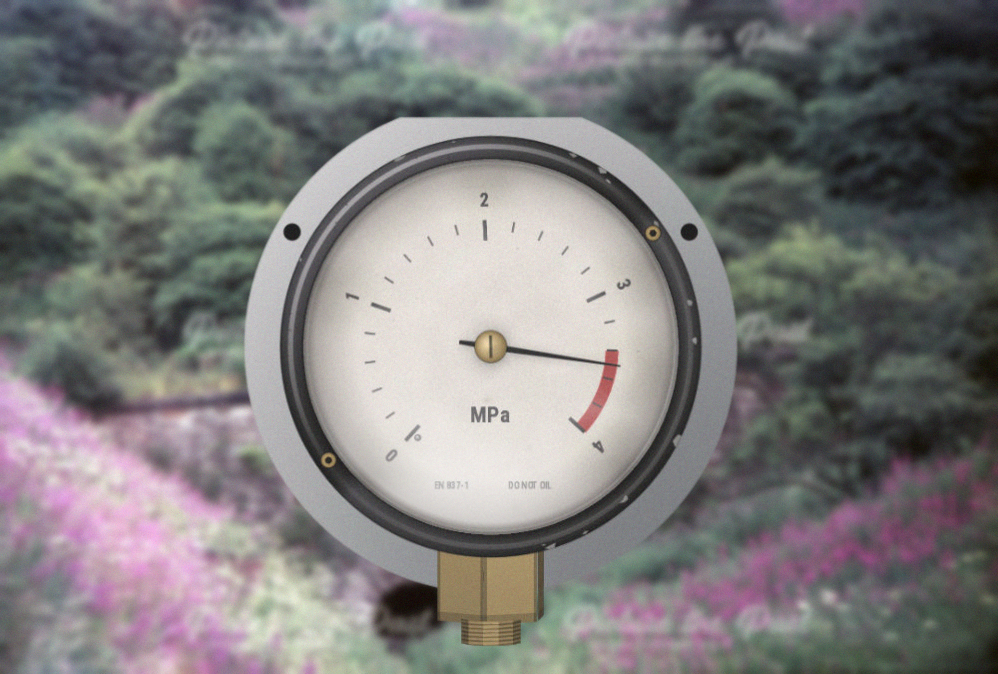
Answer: 3.5 MPa
